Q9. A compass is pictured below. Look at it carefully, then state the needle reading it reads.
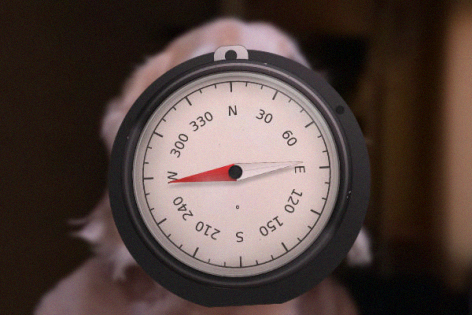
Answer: 265 °
